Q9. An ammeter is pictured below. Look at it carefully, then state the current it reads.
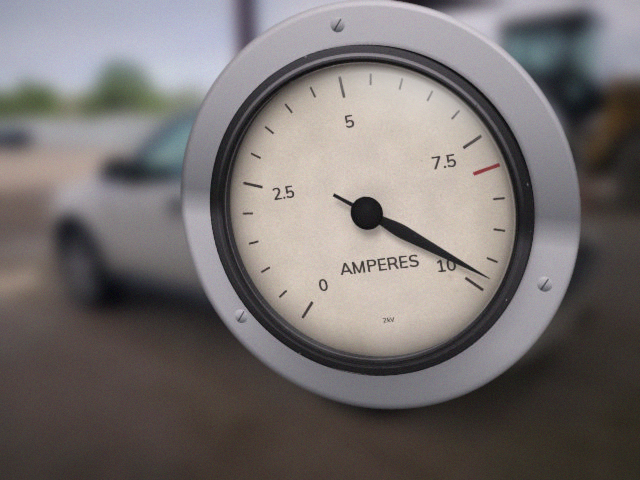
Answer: 9.75 A
